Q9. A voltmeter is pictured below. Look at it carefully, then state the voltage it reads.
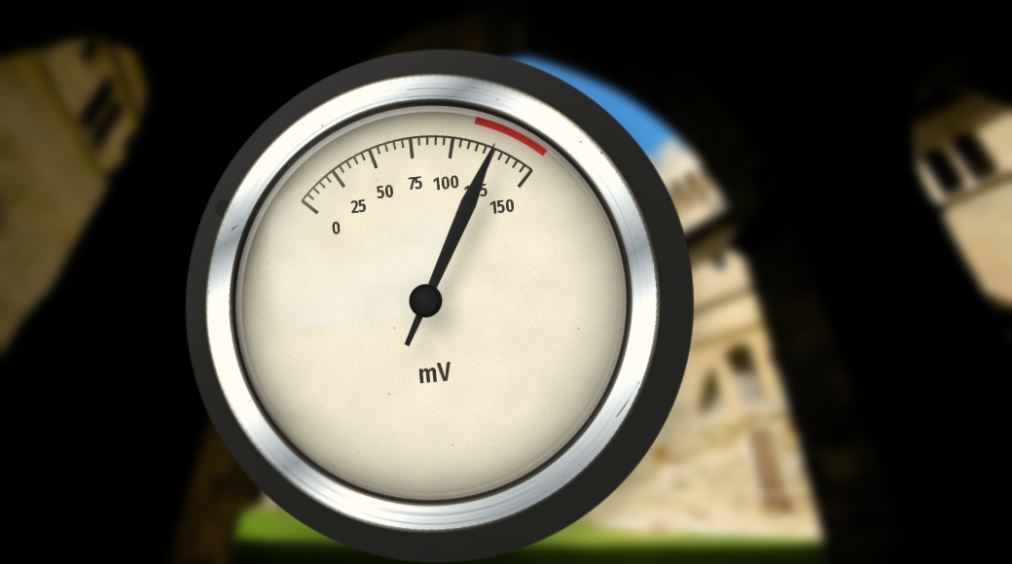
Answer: 125 mV
